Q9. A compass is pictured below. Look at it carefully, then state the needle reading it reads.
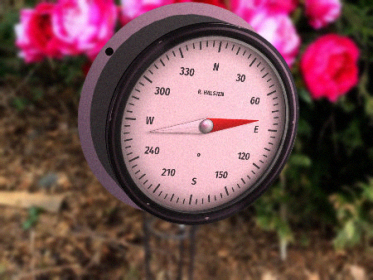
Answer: 80 °
